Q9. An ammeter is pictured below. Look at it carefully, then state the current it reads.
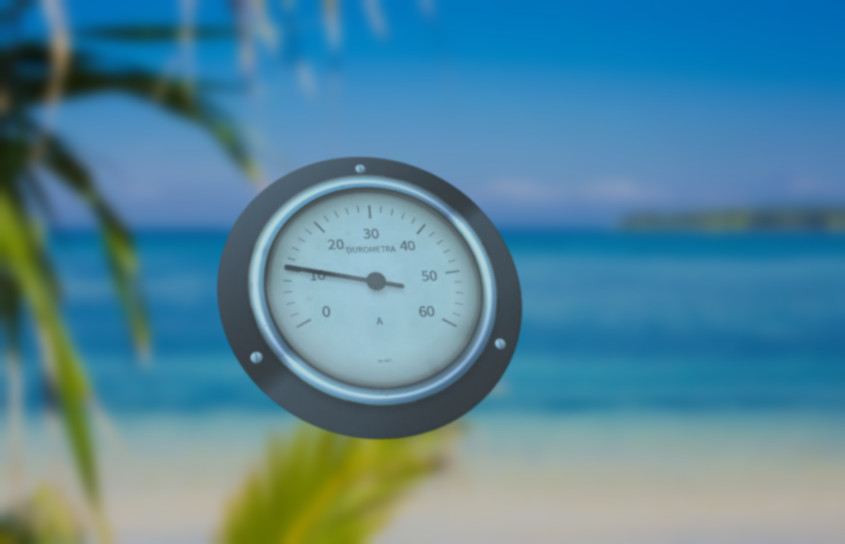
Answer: 10 A
